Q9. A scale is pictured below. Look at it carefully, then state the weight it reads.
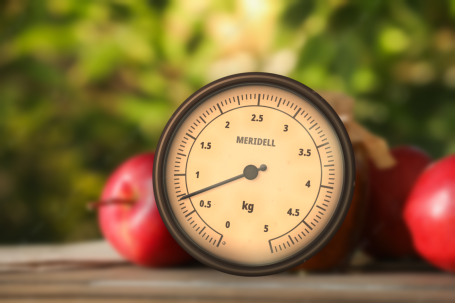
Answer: 0.7 kg
